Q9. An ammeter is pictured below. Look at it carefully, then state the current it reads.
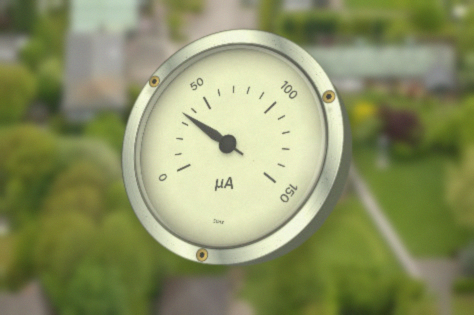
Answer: 35 µA
